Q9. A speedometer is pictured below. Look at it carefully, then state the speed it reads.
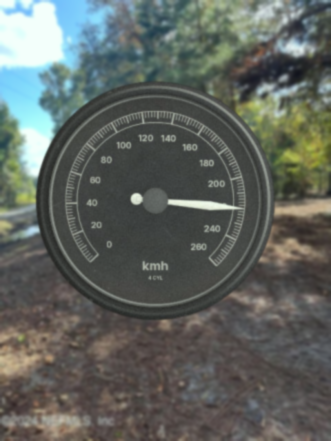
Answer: 220 km/h
